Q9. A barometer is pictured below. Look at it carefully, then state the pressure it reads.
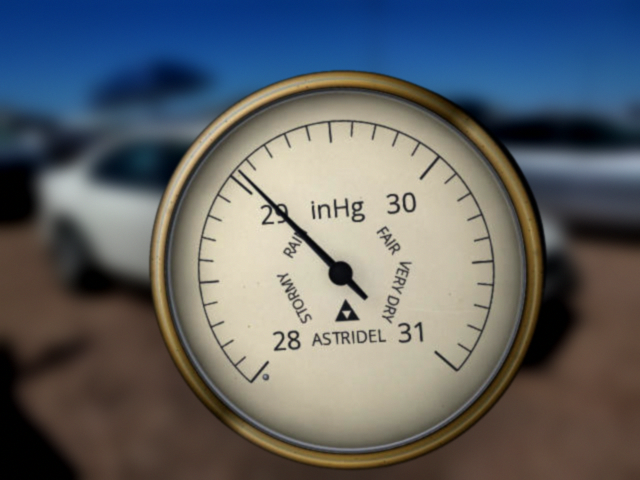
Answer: 29.05 inHg
